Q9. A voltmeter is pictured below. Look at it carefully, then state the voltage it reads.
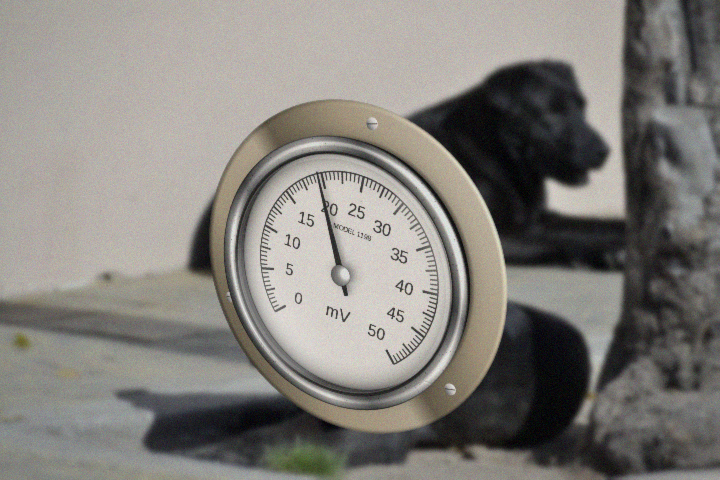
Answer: 20 mV
